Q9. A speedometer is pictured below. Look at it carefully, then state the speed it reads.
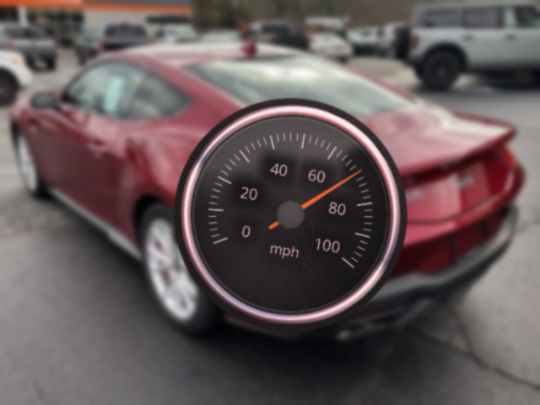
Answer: 70 mph
